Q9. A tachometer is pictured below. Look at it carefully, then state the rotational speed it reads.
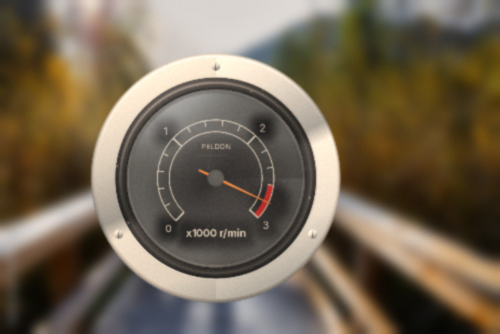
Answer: 2800 rpm
